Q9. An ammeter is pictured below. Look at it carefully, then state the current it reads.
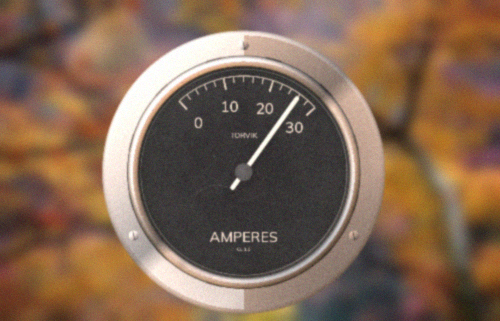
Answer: 26 A
